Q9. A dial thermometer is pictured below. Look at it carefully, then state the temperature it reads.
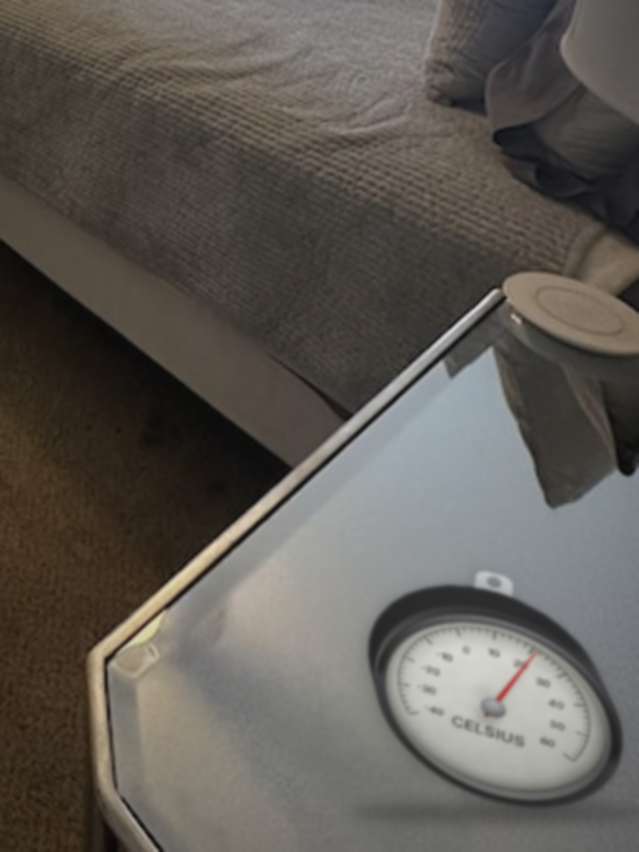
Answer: 20 °C
